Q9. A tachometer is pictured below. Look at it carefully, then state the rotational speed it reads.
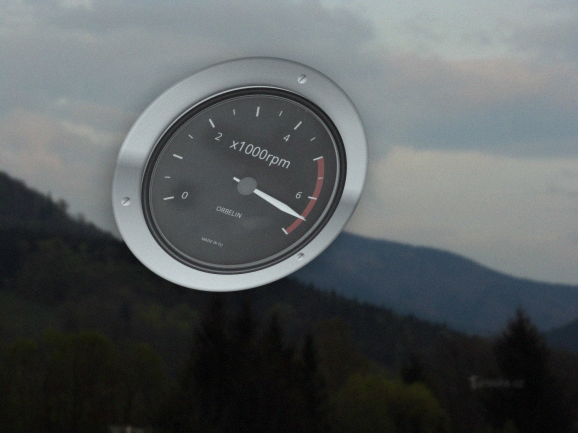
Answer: 6500 rpm
